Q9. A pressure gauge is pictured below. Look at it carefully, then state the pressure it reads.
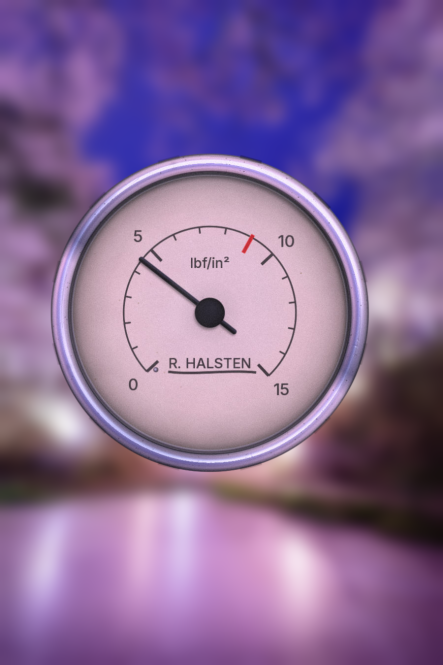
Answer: 4.5 psi
